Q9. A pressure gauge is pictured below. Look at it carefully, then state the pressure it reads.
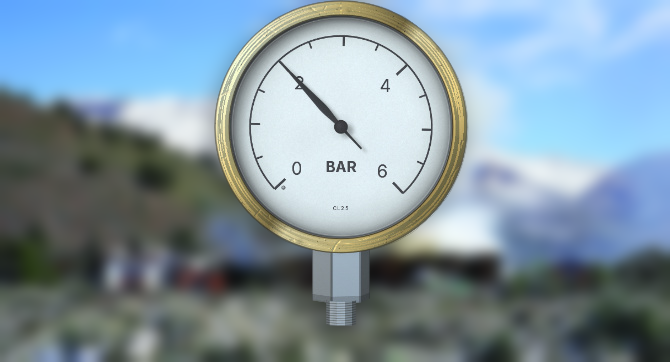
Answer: 2 bar
